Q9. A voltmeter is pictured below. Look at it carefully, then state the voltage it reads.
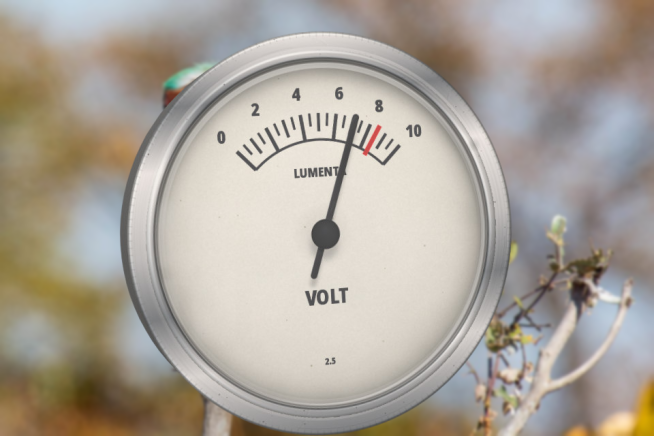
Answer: 7 V
